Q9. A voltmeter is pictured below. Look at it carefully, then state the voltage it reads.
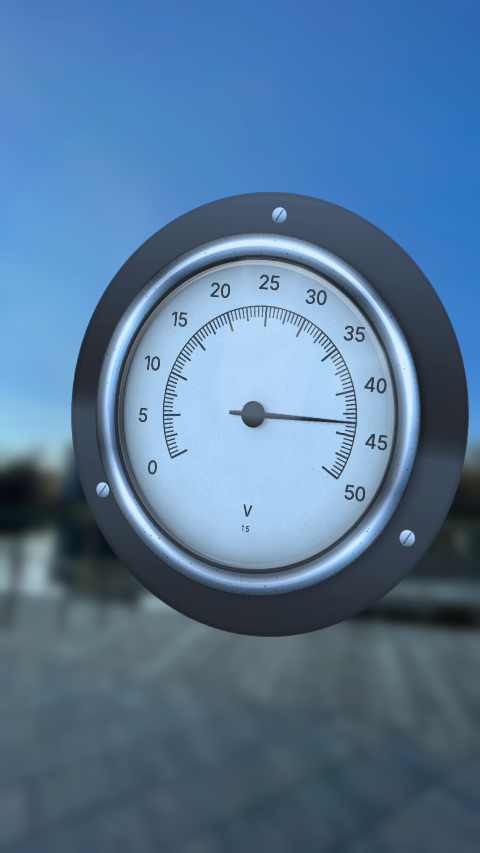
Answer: 43.5 V
